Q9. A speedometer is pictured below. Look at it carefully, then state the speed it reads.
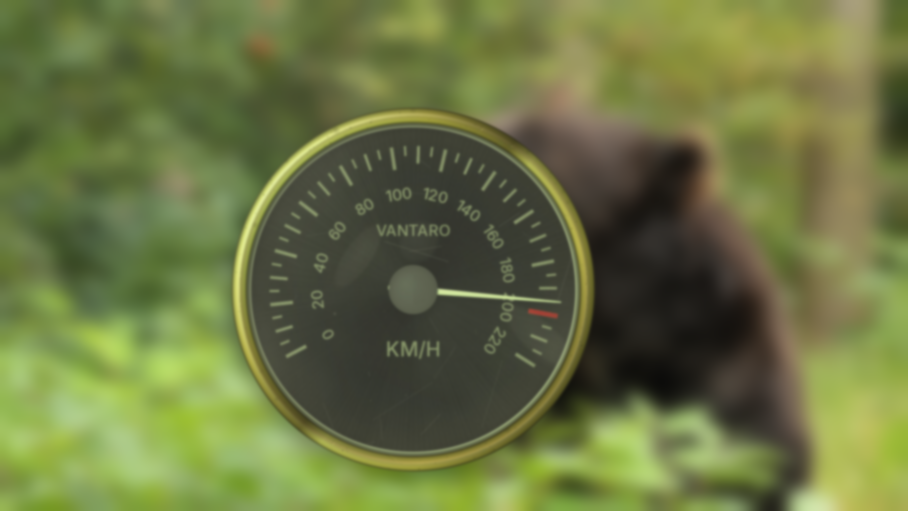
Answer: 195 km/h
